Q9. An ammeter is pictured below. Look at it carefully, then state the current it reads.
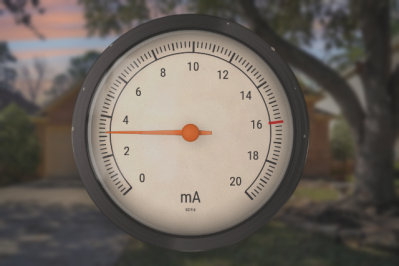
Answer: 3.2 mA
